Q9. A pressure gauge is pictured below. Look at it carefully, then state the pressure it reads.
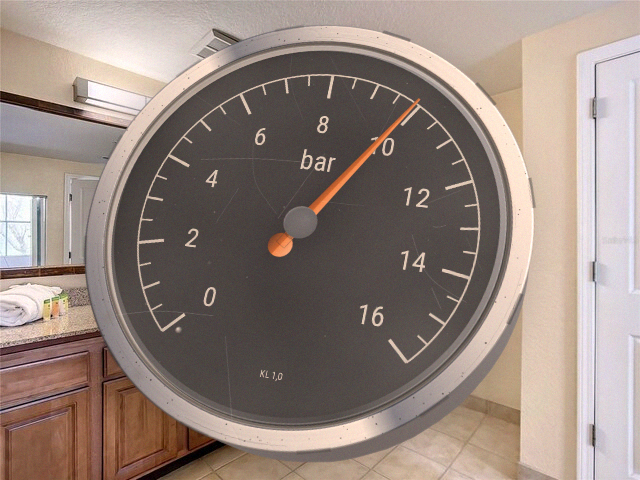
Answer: 10 bar
